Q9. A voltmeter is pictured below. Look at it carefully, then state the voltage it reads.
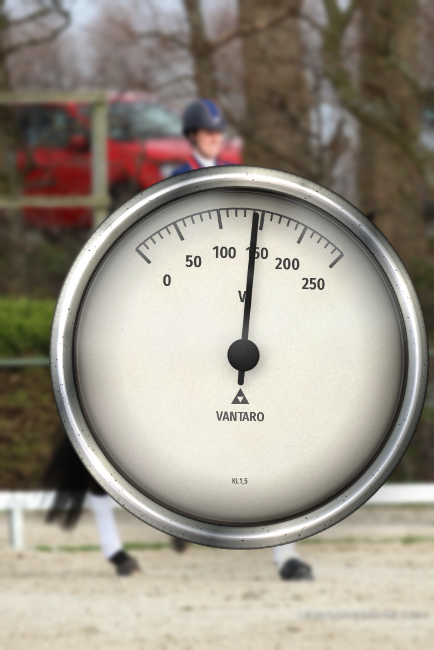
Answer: 140 V
